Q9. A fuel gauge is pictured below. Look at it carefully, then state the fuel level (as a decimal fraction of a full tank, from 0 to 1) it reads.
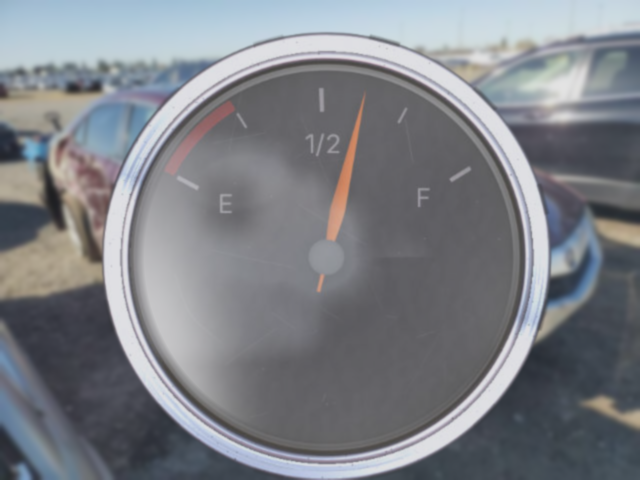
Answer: 0.625
